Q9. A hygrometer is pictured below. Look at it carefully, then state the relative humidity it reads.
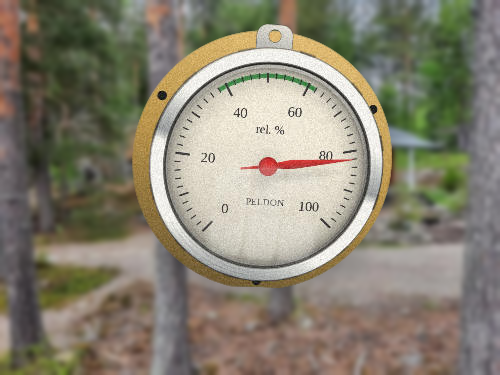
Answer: 82 %
